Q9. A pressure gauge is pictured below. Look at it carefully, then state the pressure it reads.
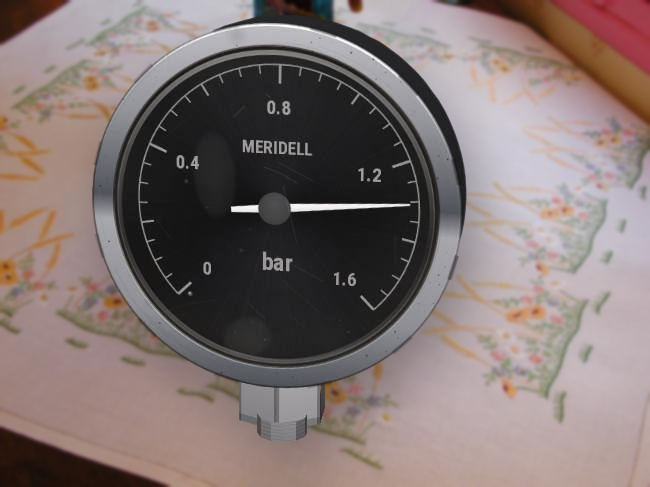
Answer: 1.3 bar
